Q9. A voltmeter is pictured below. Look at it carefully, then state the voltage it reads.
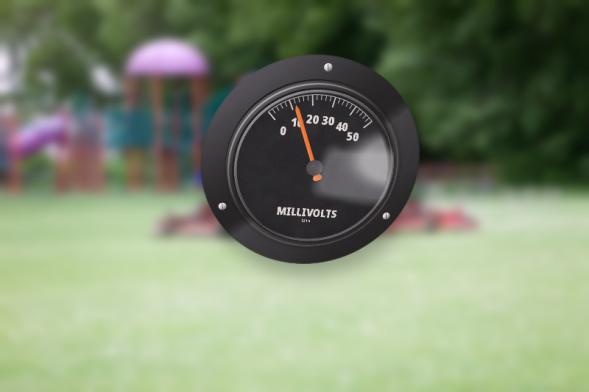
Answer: 12 mV
